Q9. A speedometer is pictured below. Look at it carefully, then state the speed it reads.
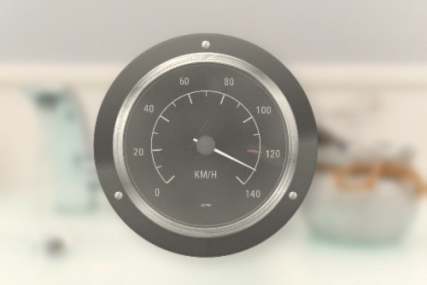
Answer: 130 km/h
